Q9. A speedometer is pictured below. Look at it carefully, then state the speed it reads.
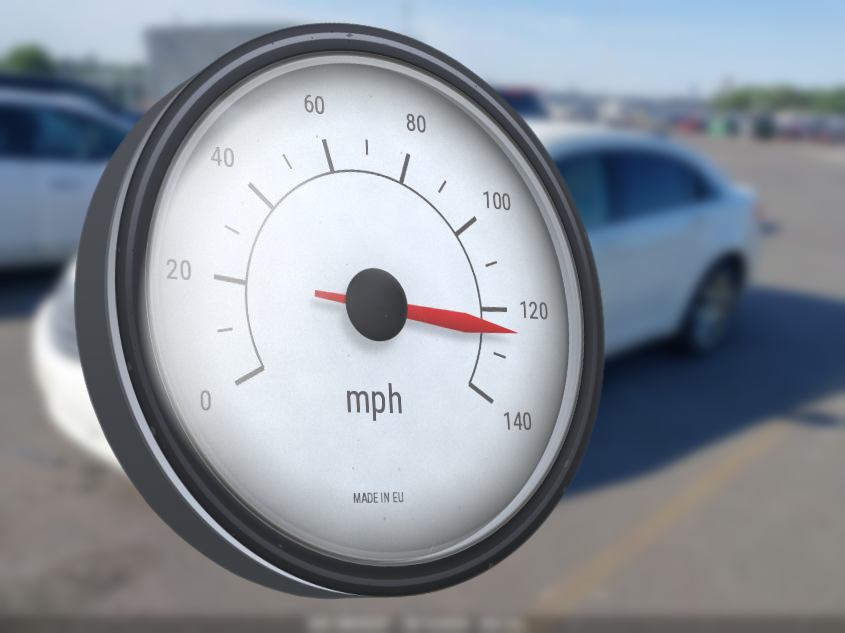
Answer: 125 mph
